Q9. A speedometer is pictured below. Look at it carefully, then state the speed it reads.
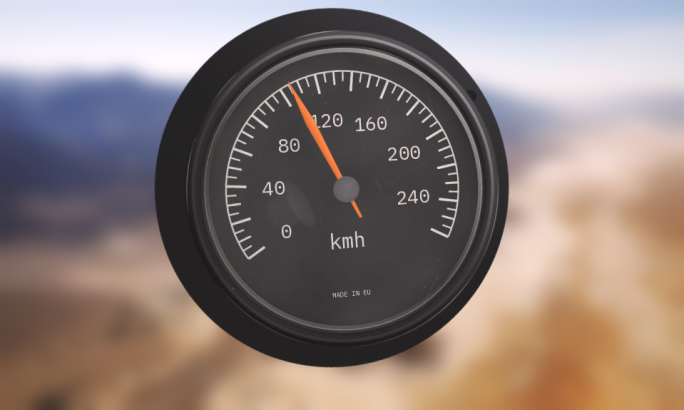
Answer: 105 km/h
